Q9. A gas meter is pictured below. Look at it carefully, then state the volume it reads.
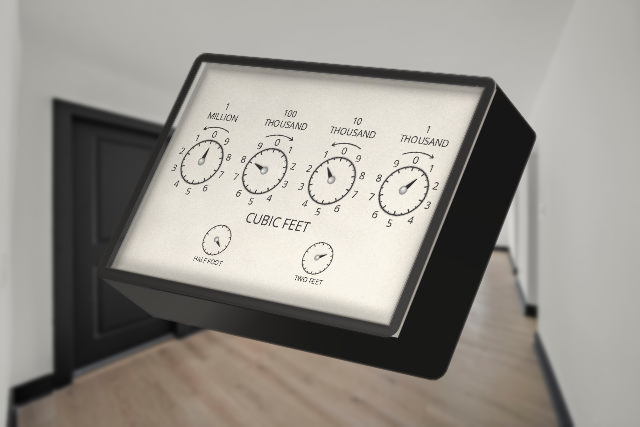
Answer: 981100 ft³
